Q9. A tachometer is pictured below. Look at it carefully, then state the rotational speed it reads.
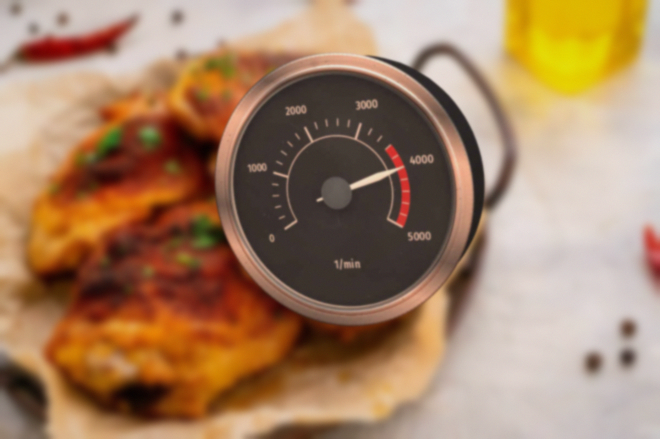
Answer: 4000 rpm
